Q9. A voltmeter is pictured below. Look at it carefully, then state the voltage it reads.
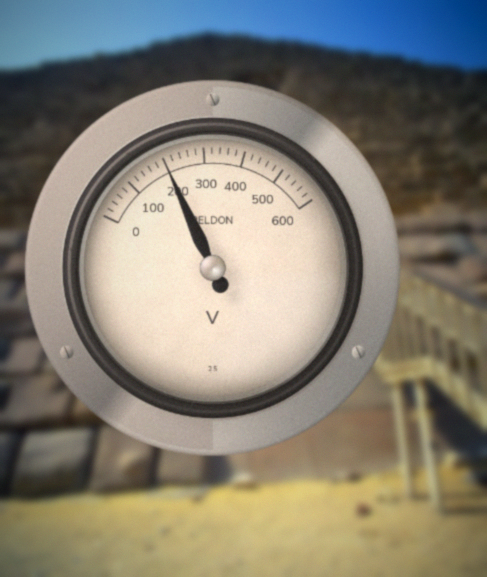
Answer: 200 V
